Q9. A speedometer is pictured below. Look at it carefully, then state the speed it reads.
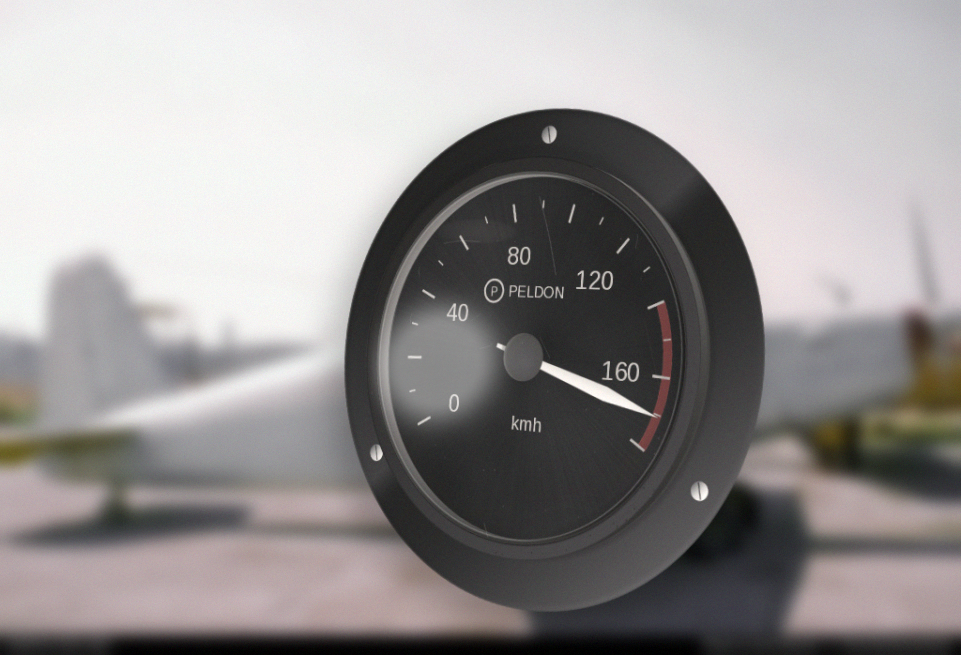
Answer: 170 km/h
